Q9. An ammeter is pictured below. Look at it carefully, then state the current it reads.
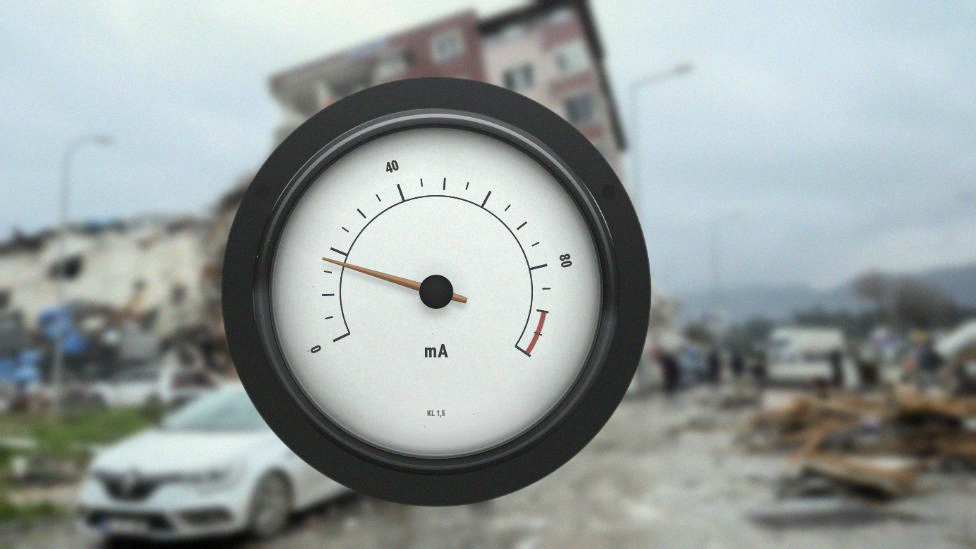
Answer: 17.5 mA
